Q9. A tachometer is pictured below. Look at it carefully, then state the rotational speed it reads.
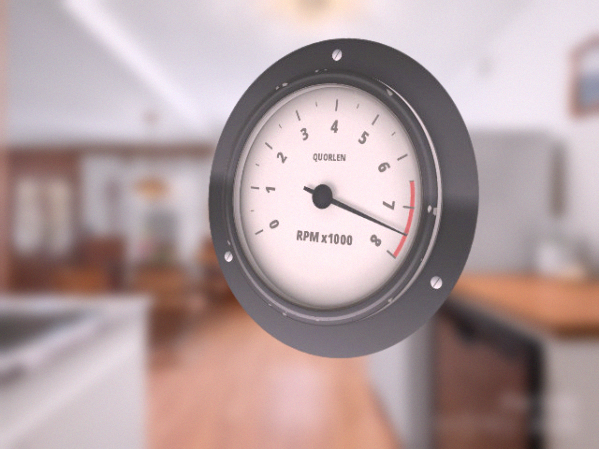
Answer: 7500 rpm
